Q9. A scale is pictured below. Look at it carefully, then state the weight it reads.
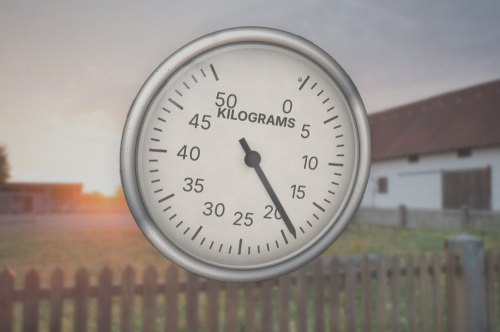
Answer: 19 kg
